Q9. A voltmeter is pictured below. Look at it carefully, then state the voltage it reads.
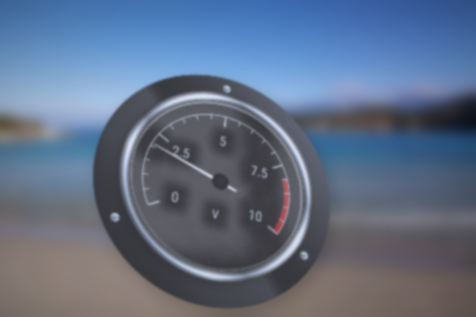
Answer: 2 V
